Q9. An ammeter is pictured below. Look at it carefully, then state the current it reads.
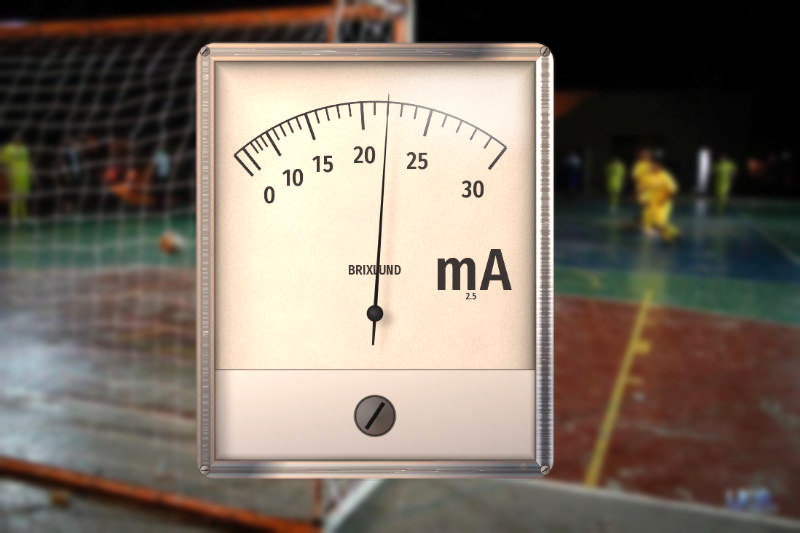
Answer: 22 mA
